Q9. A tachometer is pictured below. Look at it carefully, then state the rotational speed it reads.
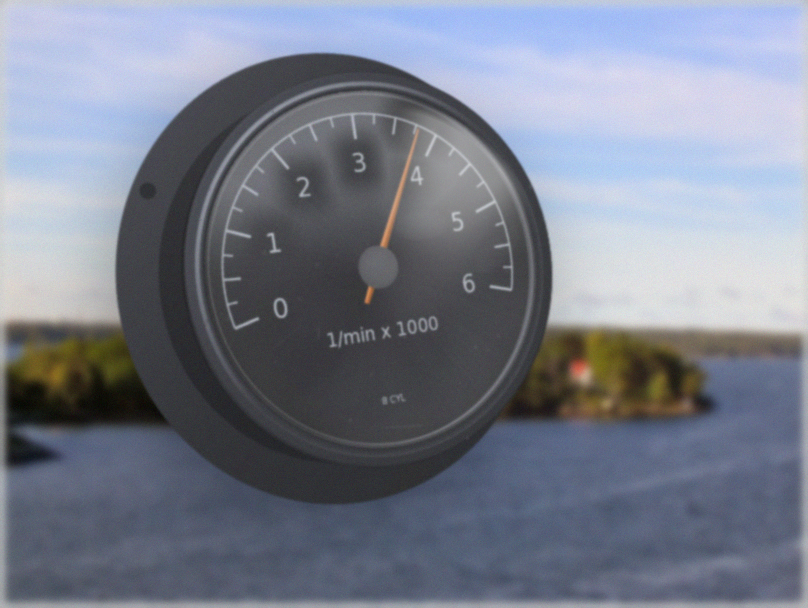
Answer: 3750 rpm
